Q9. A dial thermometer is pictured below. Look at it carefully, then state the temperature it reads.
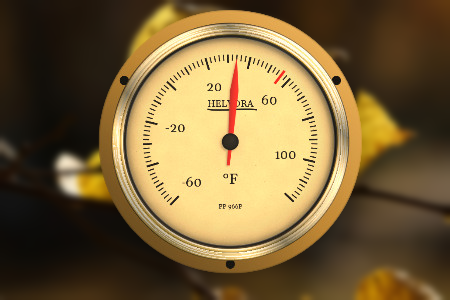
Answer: 34 °F
